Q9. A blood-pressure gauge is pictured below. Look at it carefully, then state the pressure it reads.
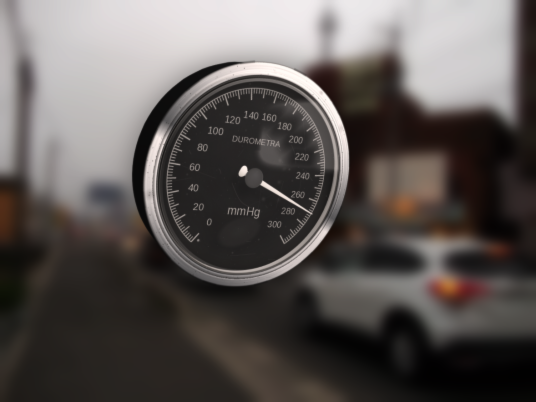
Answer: 270 mmHg
